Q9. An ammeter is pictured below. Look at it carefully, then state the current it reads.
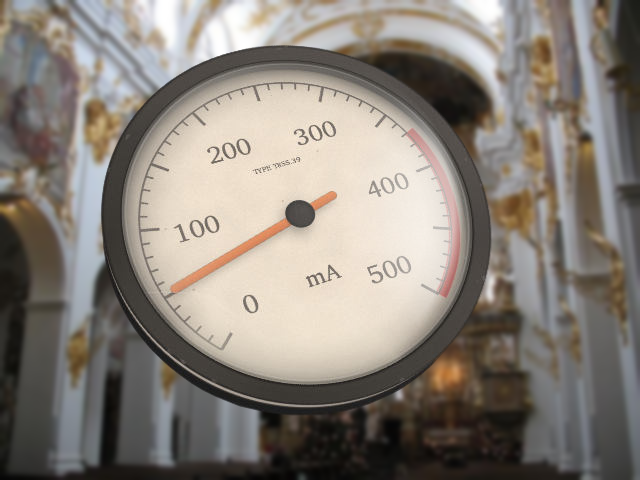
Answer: 50 mA
